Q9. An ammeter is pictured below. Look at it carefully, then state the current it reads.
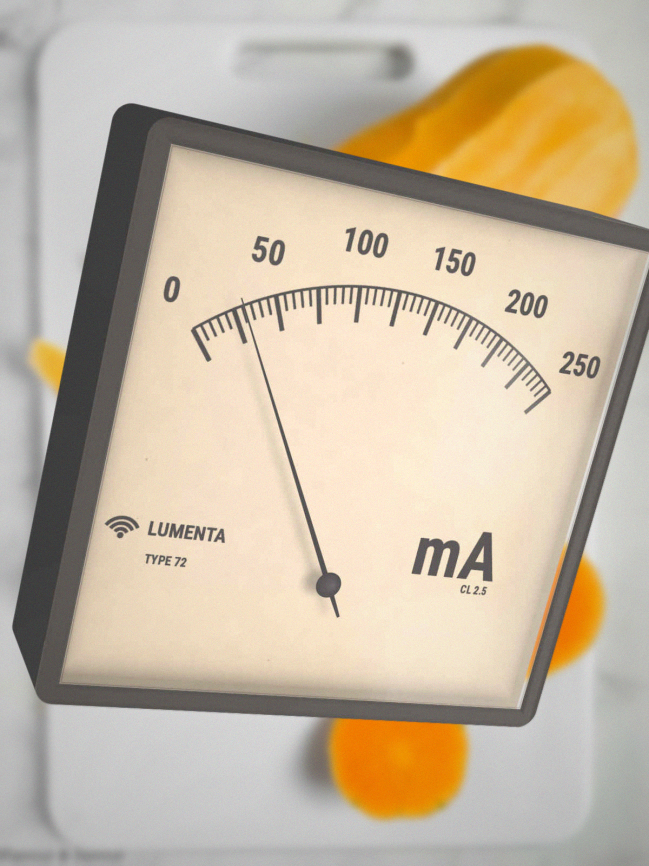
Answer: 30 mA
